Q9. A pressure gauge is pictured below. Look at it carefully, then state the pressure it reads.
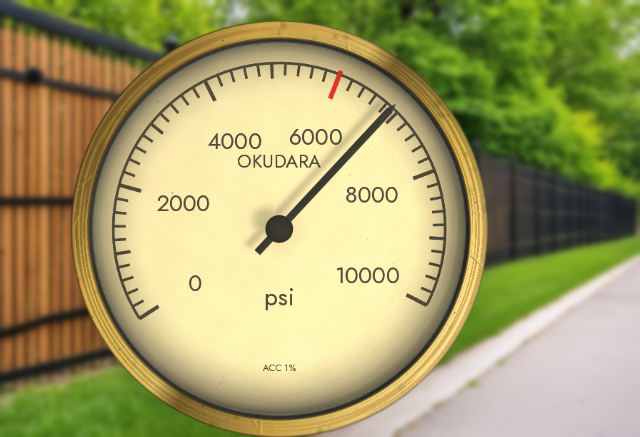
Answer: 6900 psi
